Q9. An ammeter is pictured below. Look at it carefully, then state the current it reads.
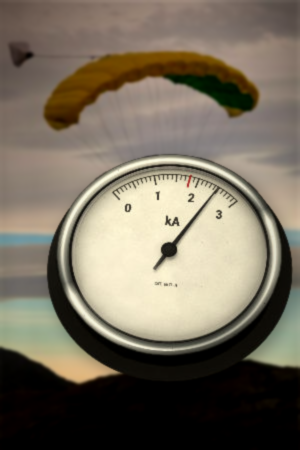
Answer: 2.5 kA
